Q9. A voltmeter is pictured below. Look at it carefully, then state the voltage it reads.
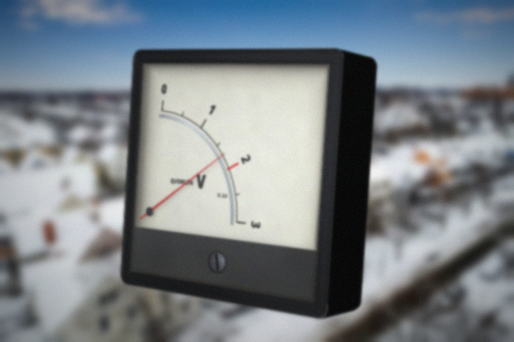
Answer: 1.75 V
